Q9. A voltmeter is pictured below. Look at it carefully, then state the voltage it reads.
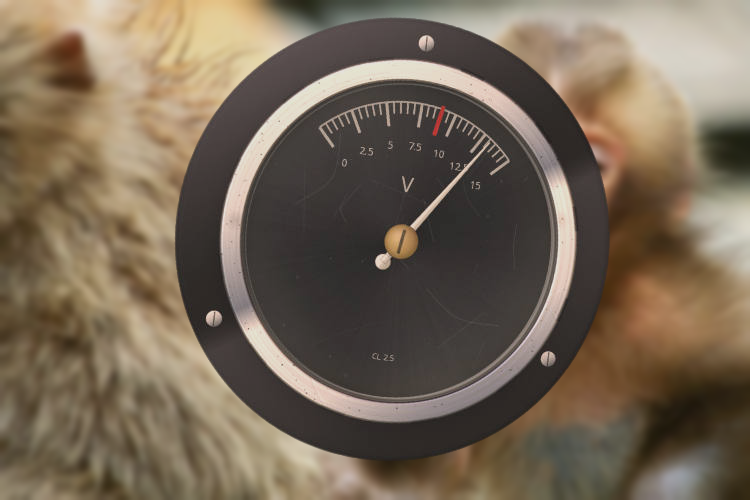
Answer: 13 V
